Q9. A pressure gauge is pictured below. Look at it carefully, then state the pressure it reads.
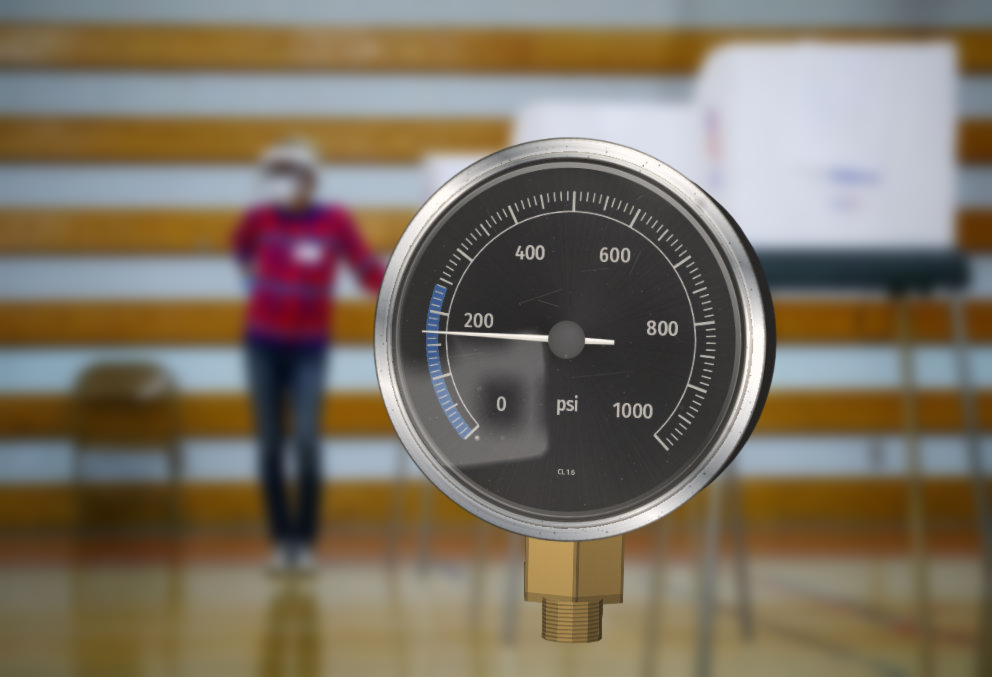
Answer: 170 psi
